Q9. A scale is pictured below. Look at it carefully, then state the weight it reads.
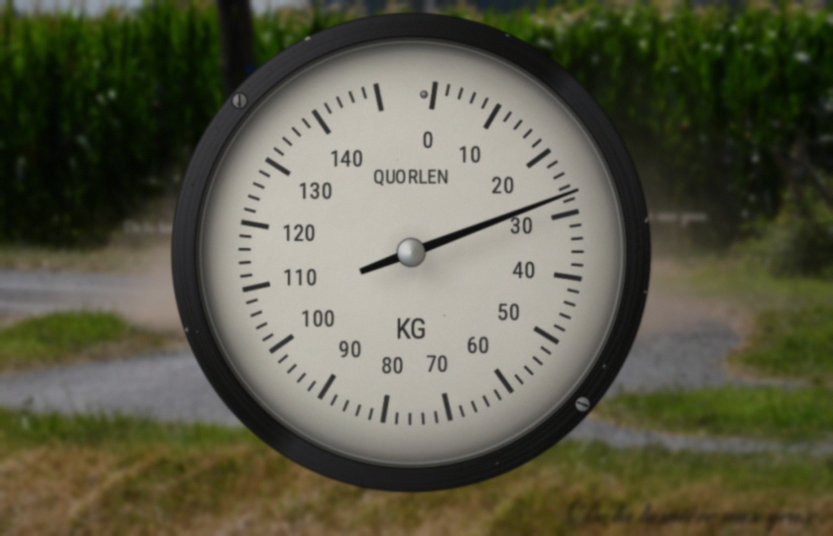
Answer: 27 kg
